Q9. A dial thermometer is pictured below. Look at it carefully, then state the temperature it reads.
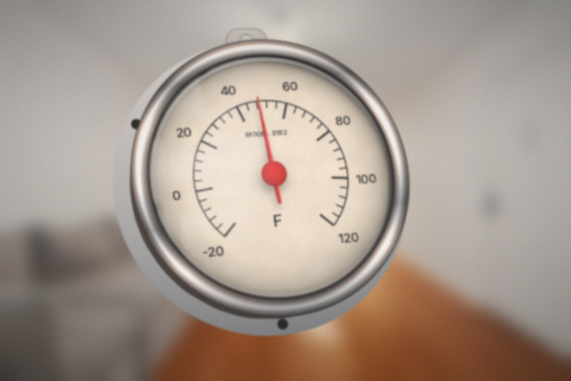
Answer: 48 °F
